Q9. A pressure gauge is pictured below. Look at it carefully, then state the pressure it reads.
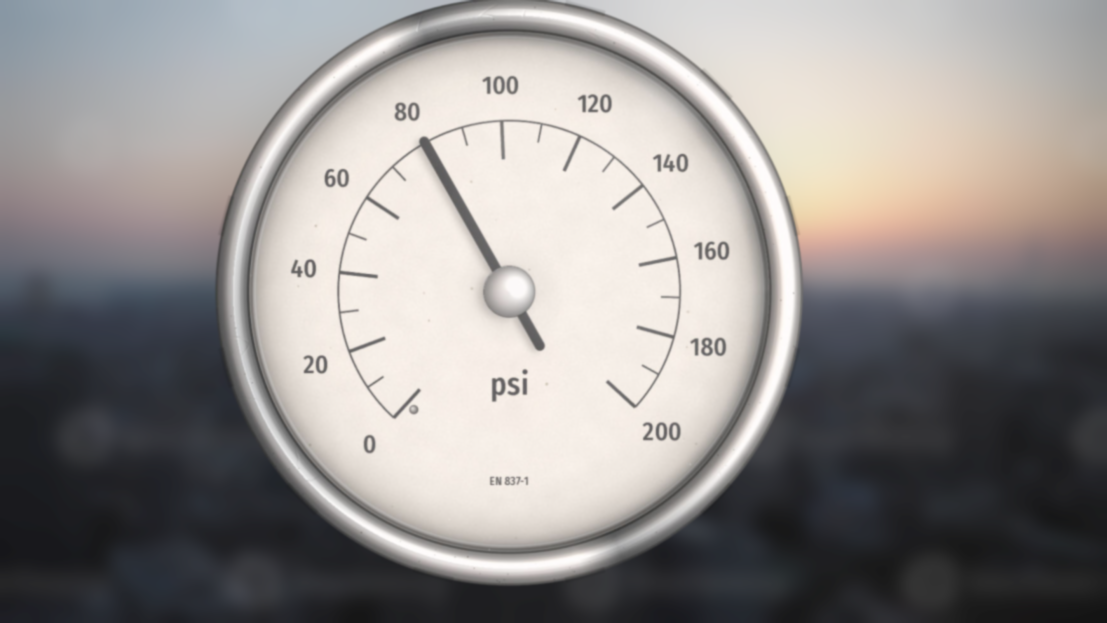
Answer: 80 psi
